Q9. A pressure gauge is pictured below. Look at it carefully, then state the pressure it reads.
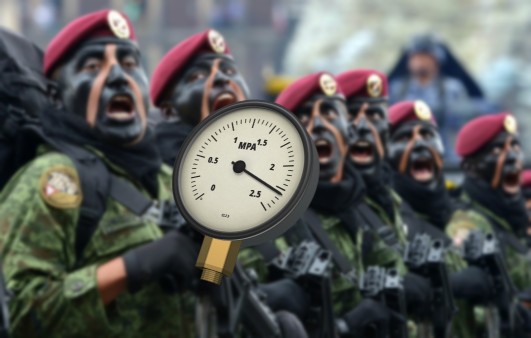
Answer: 2.3 MPa
